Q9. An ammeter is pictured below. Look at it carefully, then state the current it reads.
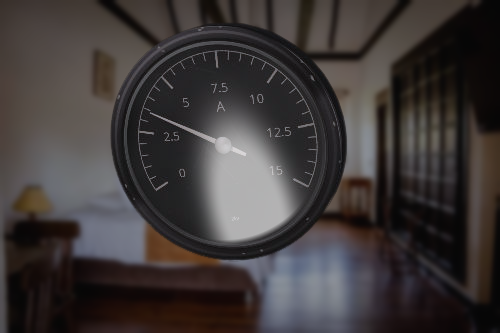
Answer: 3.5 A
